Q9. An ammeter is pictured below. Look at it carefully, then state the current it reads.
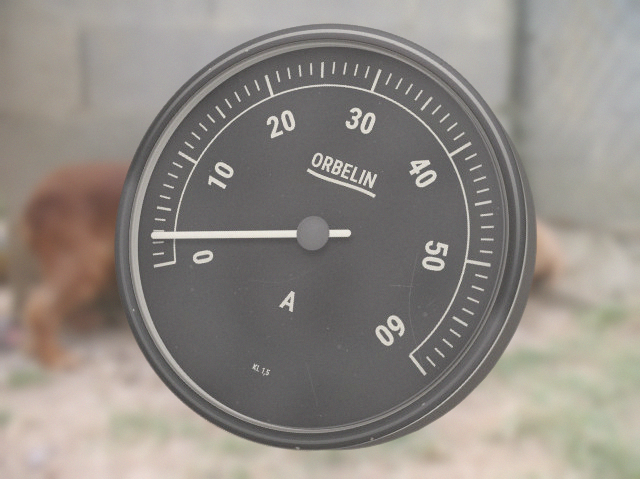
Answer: 2.5 A
